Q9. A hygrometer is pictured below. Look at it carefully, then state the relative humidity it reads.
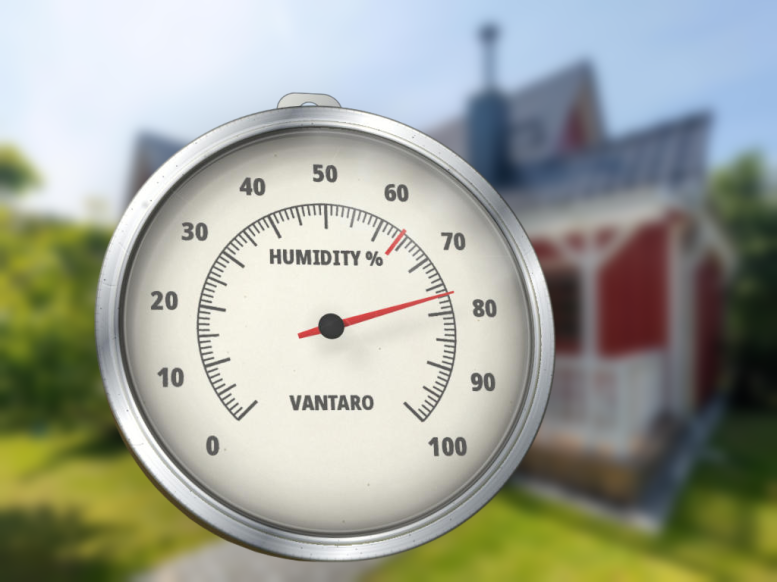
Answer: 77 %
